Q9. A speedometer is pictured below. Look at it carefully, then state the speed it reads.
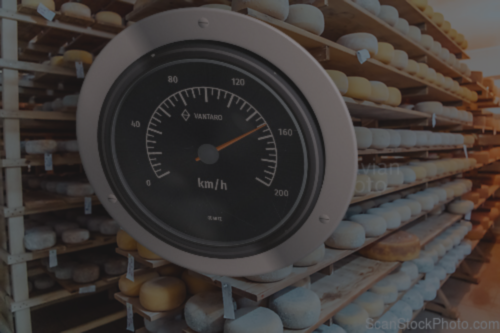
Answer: 150 km/h
